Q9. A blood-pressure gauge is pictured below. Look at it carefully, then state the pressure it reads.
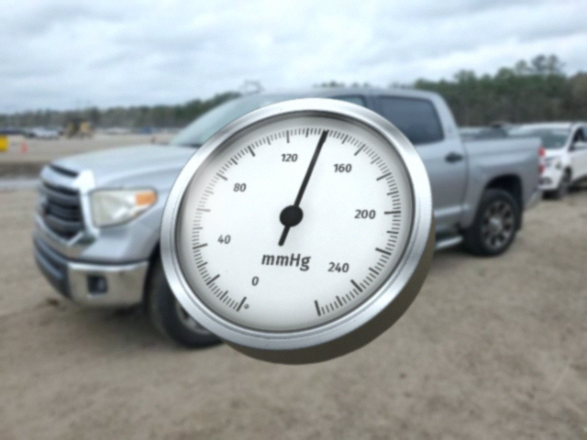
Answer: 140 mmHg
